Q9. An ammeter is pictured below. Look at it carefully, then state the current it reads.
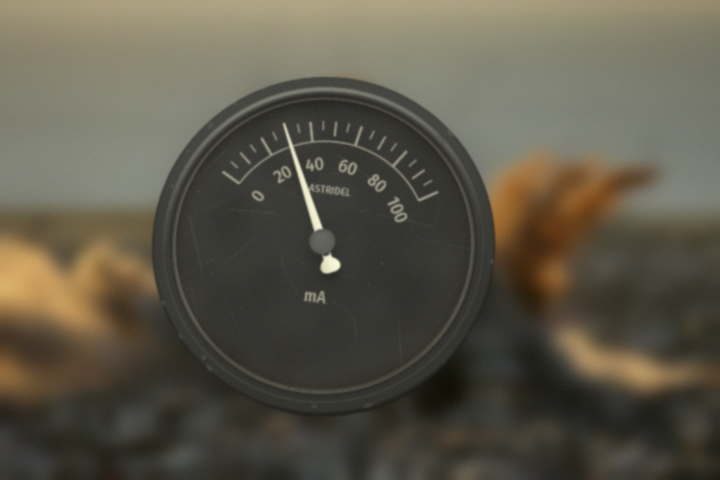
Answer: 30 mA
